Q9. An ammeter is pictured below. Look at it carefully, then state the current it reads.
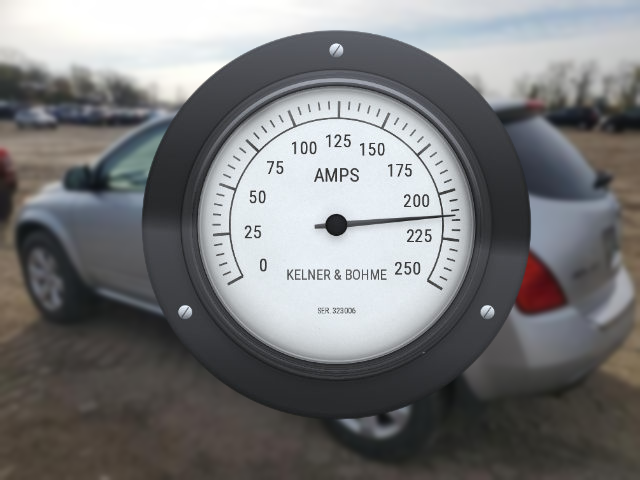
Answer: 212.5 A
